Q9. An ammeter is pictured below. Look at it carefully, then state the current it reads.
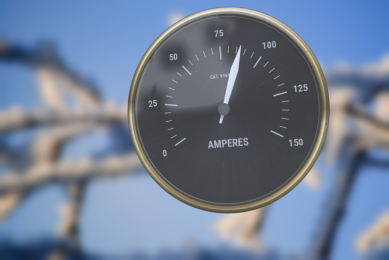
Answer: 87.5 A
